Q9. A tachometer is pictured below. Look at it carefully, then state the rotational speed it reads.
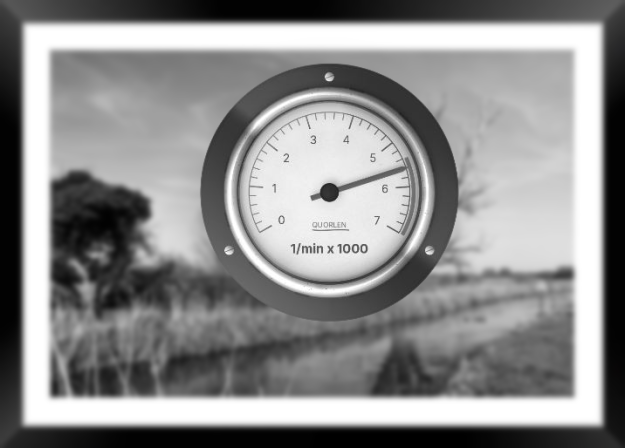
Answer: 5600 rpm
